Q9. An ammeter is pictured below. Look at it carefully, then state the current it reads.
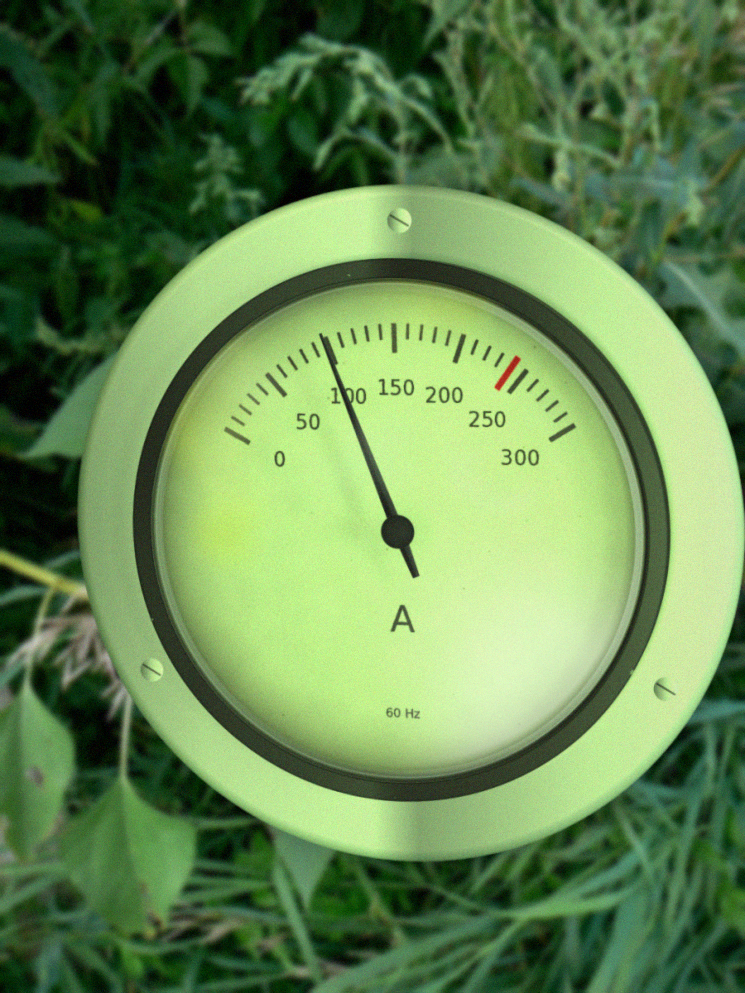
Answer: 100 A
